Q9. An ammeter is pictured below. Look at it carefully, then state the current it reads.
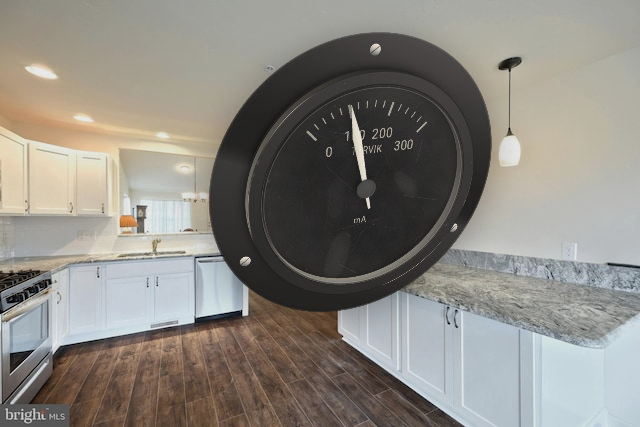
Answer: 100 mA
